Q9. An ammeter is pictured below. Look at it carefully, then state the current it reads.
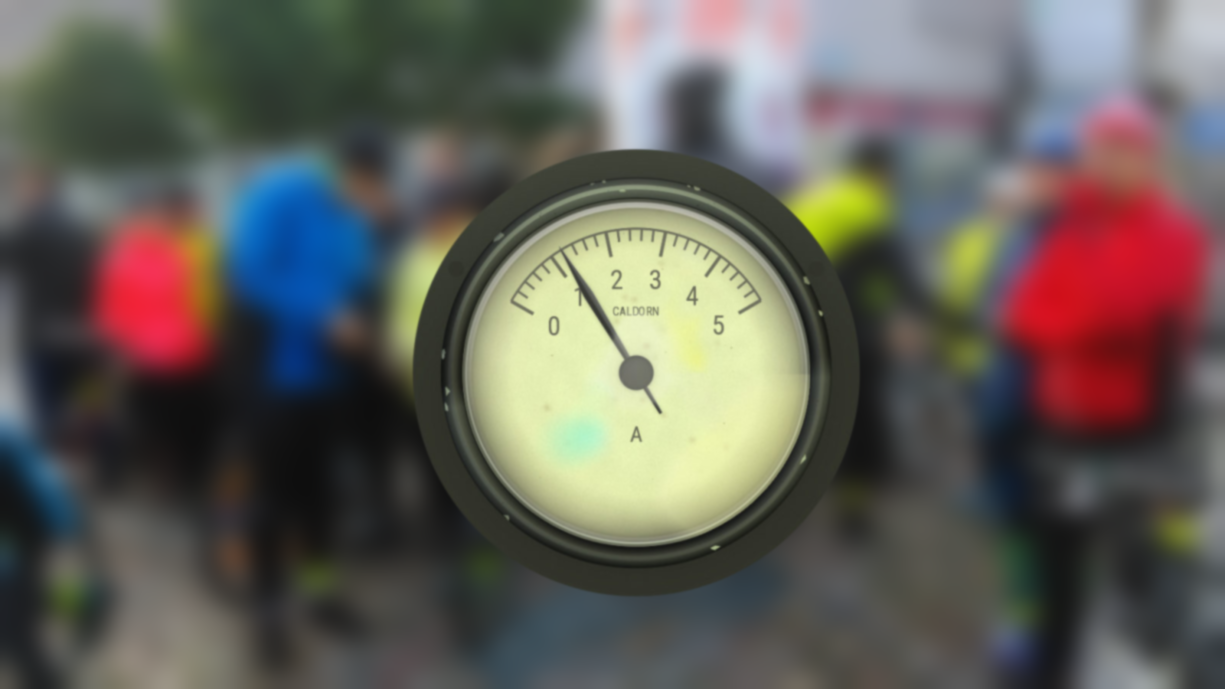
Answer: 1.2 A
